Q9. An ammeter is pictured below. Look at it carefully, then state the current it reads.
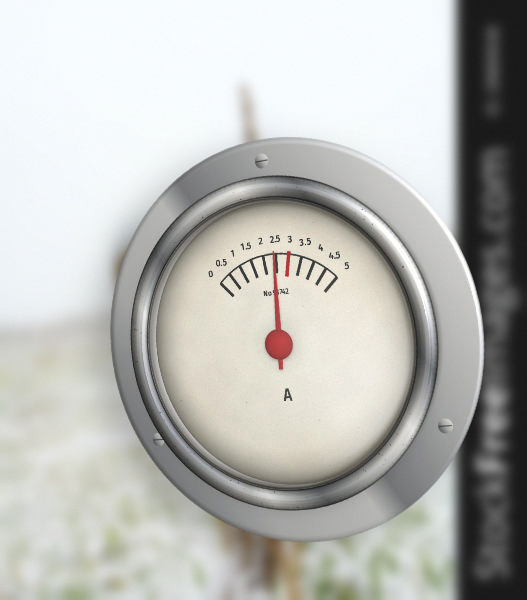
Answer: 2.5 A
